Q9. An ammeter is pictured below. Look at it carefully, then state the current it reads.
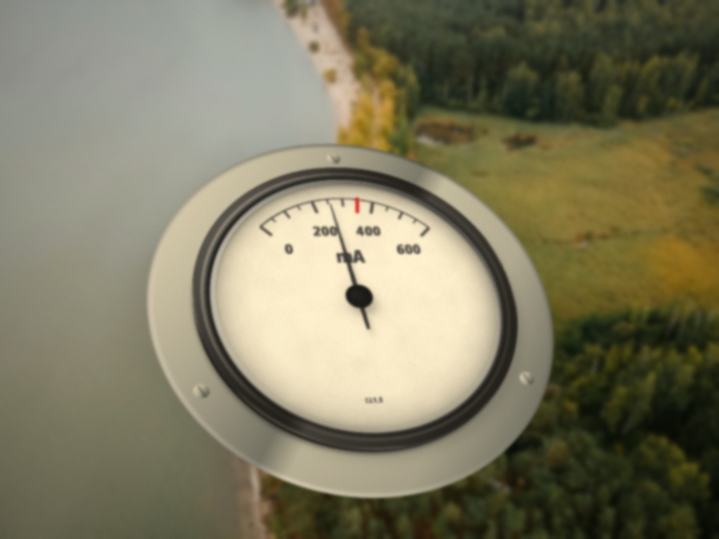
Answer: 250 mA
